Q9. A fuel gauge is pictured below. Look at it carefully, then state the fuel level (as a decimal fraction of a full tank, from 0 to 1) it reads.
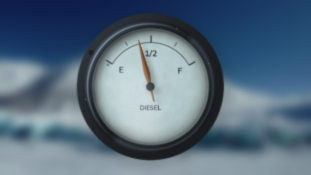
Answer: 0.375
